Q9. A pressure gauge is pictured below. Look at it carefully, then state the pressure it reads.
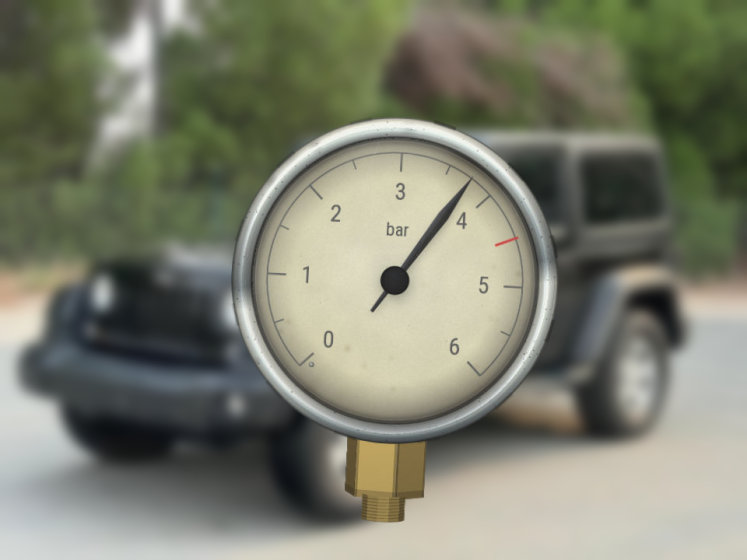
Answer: 3.75 bar
